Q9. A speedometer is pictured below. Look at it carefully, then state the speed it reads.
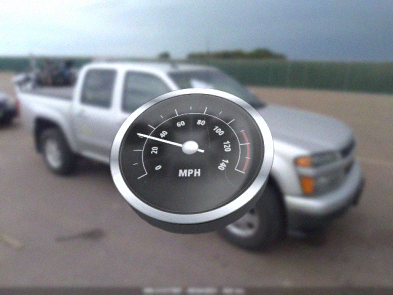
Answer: 30 mph
